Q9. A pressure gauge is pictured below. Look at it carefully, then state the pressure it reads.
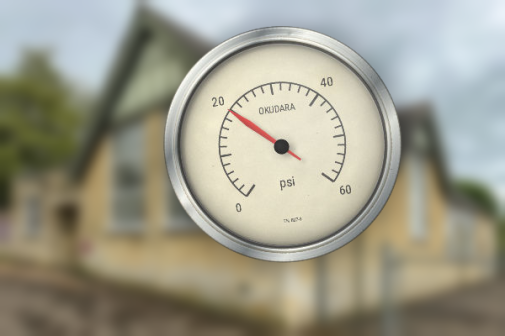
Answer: 20 psi
